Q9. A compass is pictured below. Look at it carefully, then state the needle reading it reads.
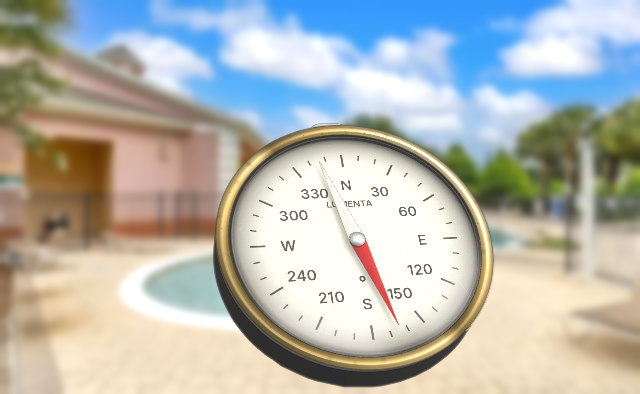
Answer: 165 °
